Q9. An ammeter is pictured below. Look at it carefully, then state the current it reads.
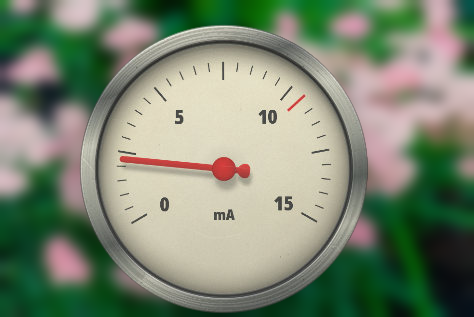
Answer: 2.25 mA
